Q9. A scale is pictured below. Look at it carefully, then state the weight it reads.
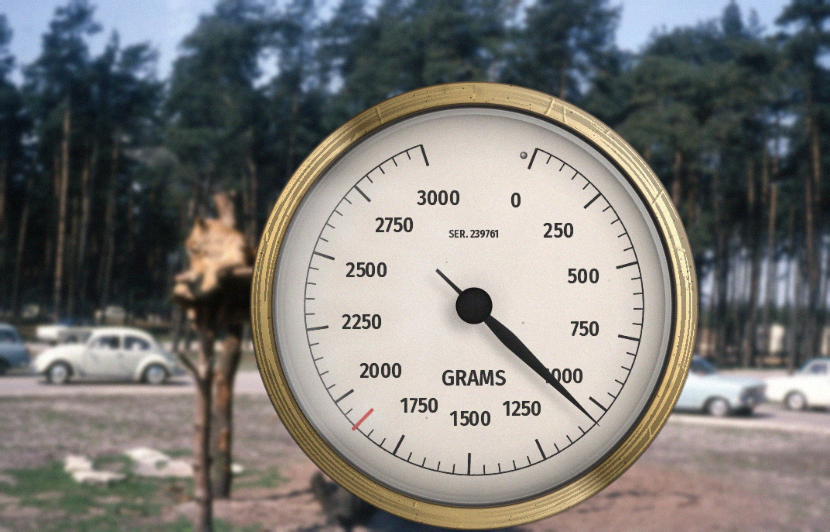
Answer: 1050 g
